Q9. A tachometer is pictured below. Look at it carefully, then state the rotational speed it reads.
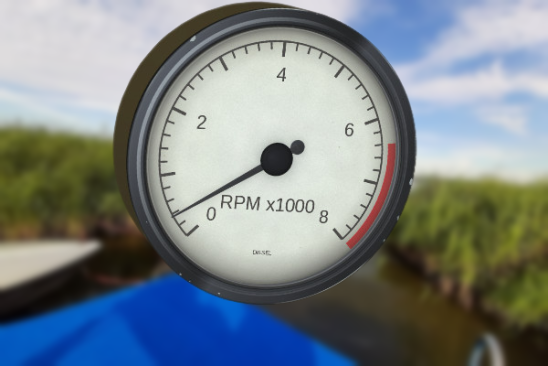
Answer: 400 rpm
